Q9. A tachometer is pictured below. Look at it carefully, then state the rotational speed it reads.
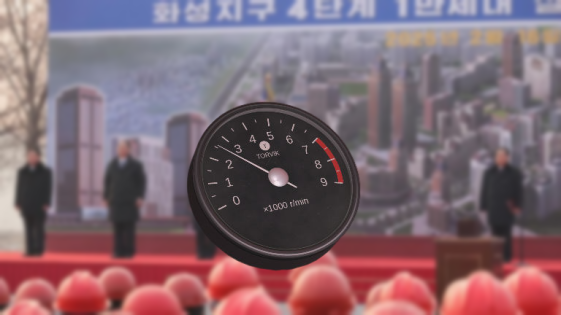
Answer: 2500 rpm
